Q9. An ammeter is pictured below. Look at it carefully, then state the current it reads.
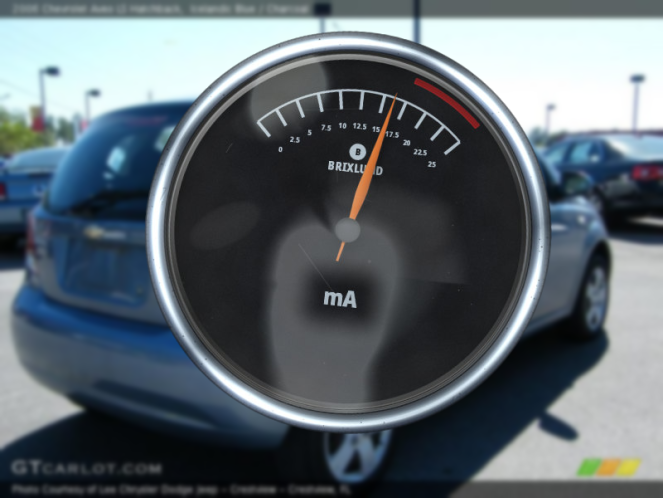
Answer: 16.25 mA
